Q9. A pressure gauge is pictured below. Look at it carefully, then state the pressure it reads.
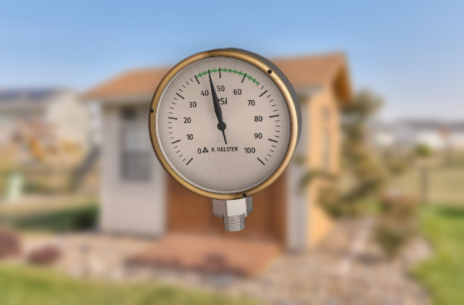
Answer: 46 psi
